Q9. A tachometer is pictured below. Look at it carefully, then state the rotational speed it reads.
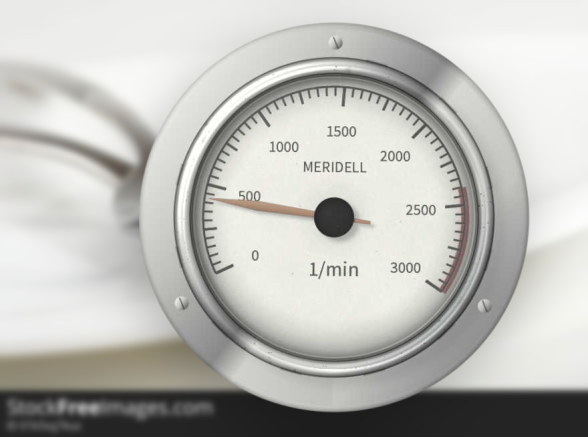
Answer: 425 rpm
